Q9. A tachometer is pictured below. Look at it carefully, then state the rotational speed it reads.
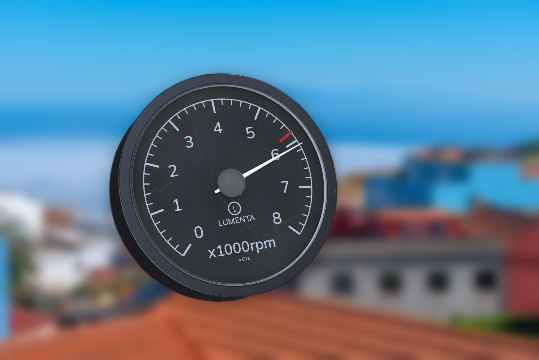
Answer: 6100 rpm
